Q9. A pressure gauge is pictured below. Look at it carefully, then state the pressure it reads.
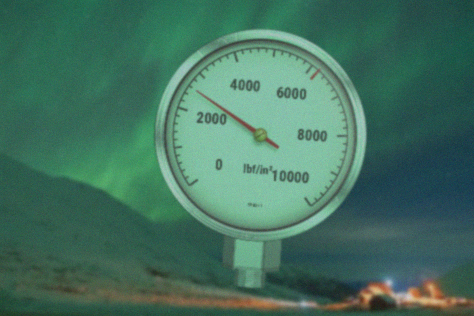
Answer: 2600 psi
